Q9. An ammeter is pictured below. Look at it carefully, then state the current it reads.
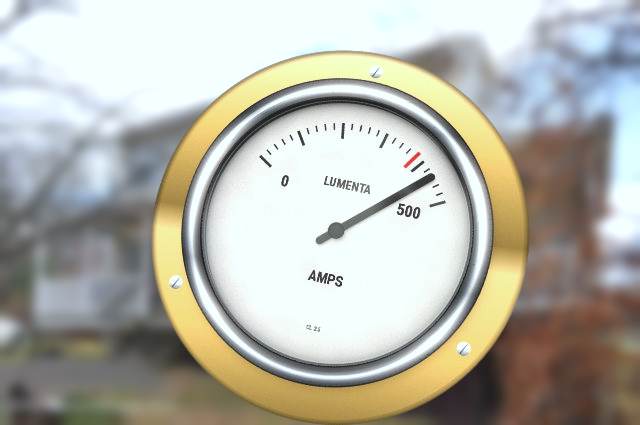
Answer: 440 A
